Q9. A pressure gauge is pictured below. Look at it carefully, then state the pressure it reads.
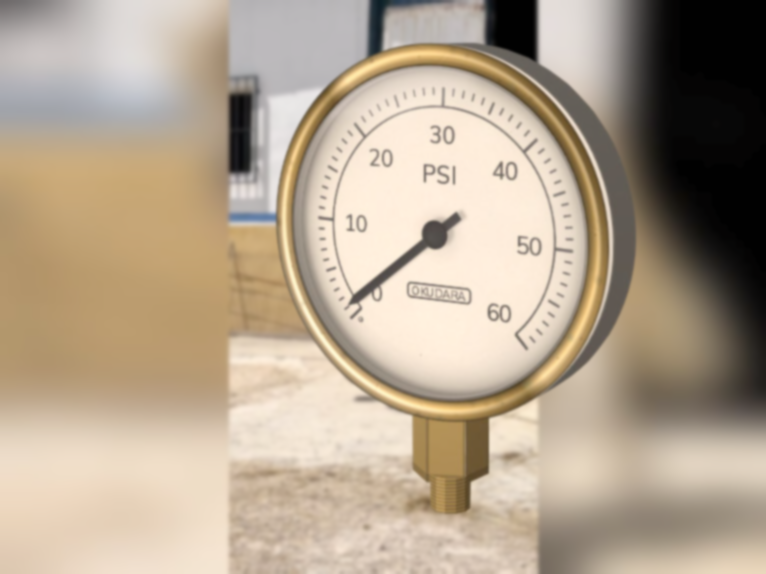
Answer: 1 psi
